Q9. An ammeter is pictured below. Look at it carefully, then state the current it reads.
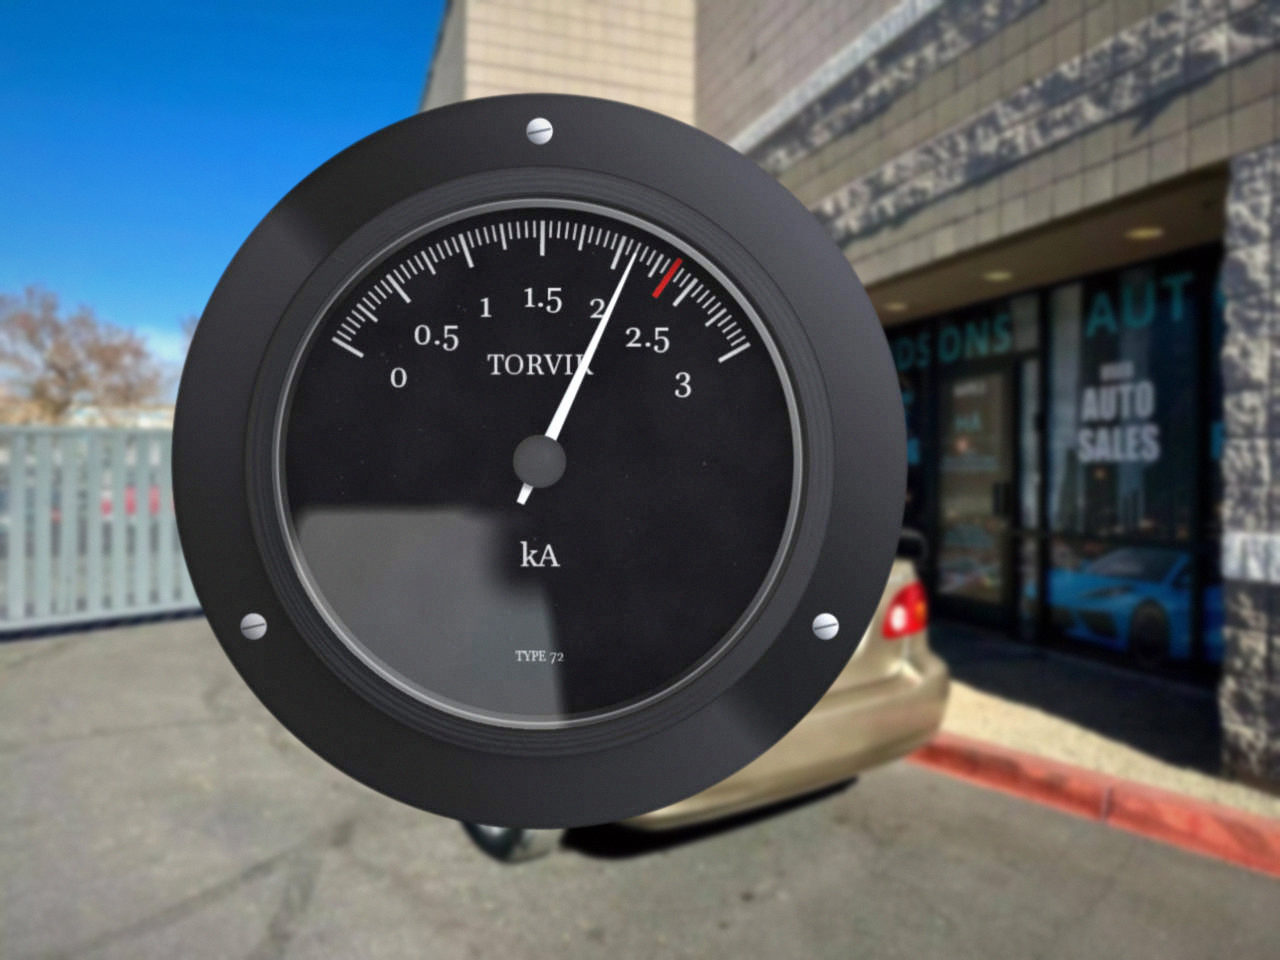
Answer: 2.1 kA
